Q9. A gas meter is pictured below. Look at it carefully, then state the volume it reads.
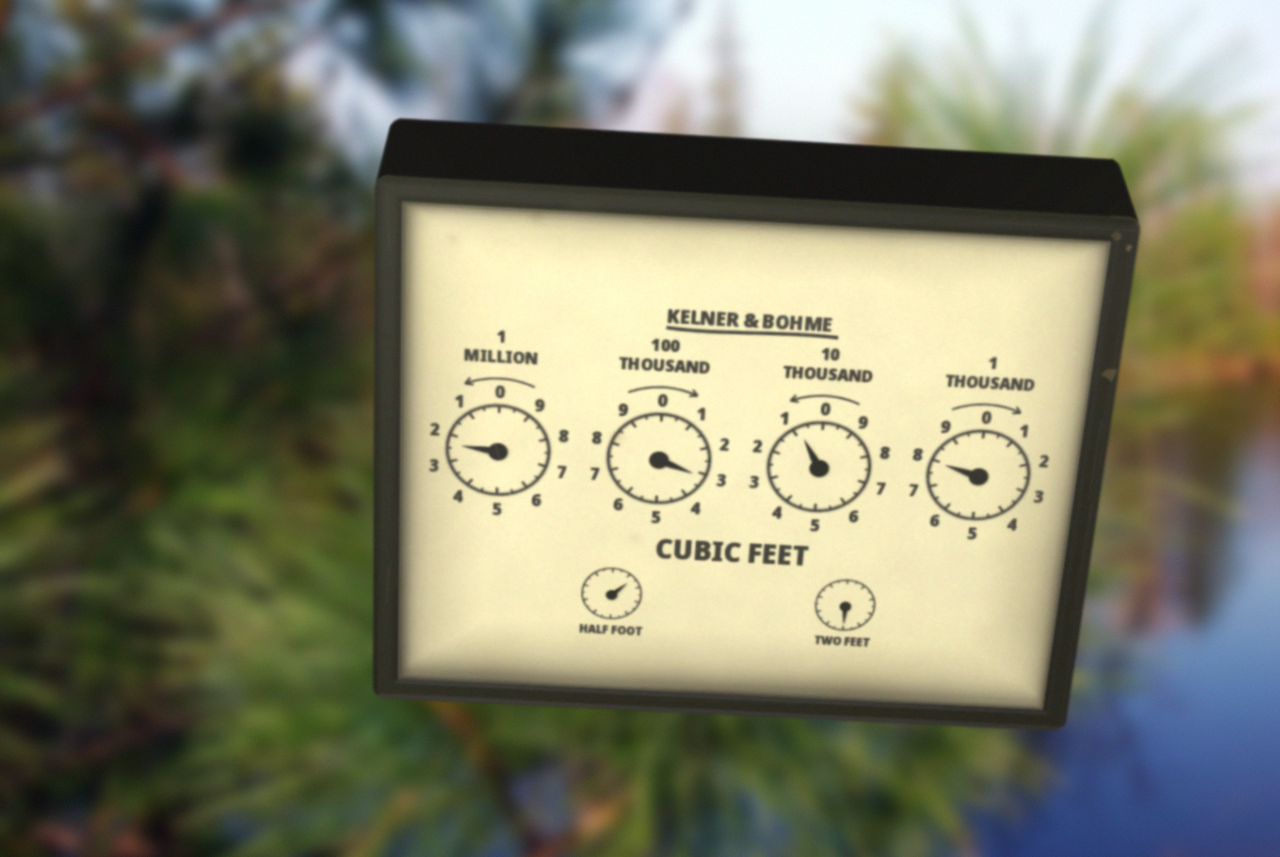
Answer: 230800 ft³
